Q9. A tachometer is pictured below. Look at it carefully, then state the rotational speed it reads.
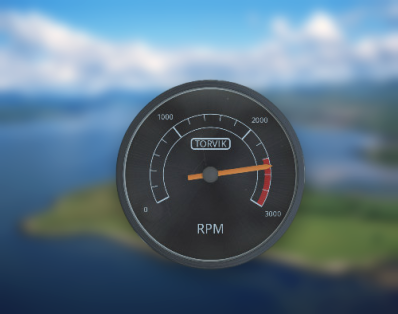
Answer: 2500 rpm
